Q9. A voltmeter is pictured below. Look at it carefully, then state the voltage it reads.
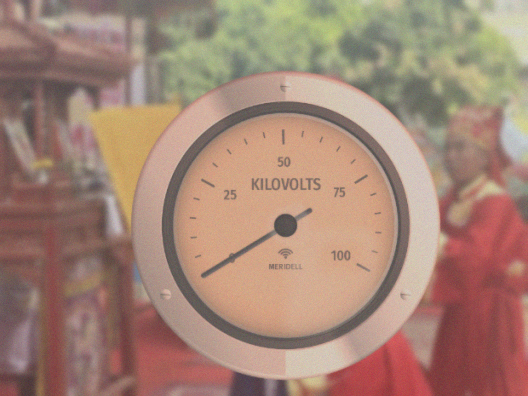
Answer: 0 kV
